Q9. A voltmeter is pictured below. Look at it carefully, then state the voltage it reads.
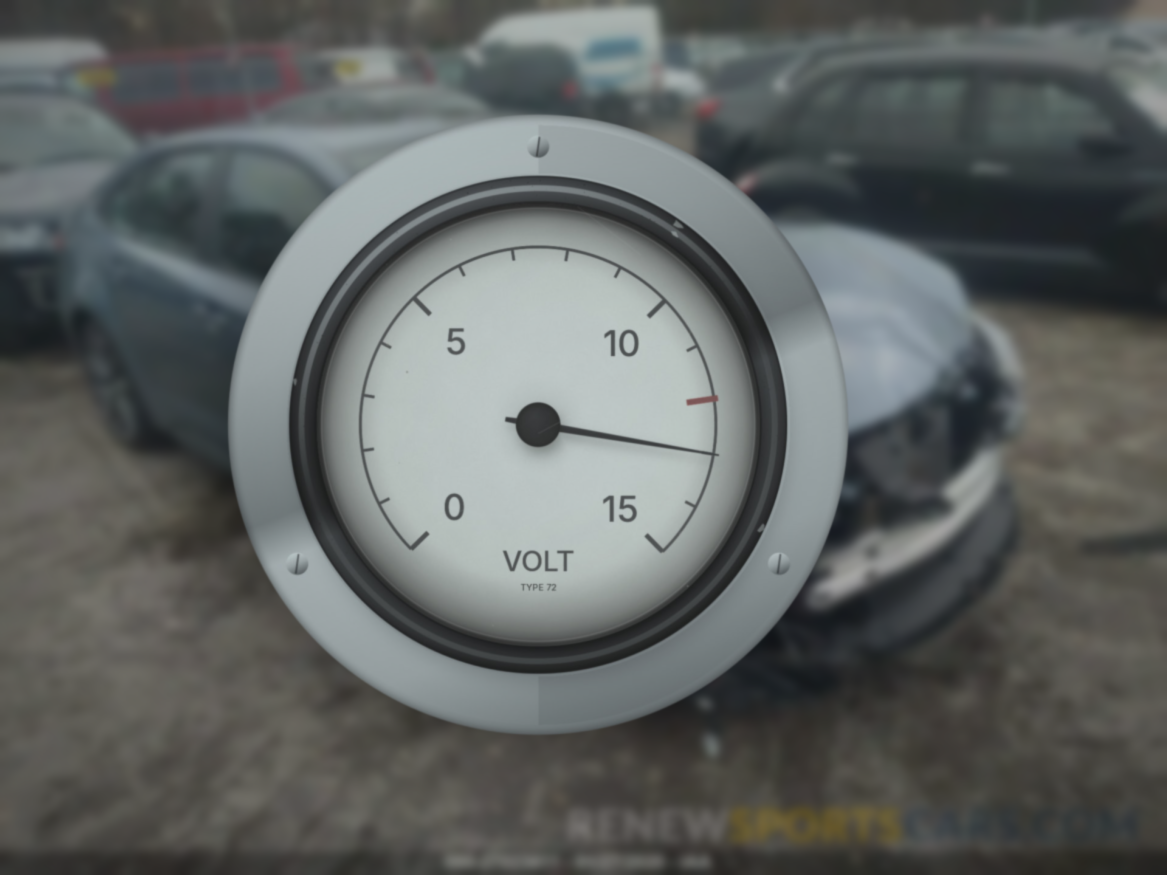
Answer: 13 V
